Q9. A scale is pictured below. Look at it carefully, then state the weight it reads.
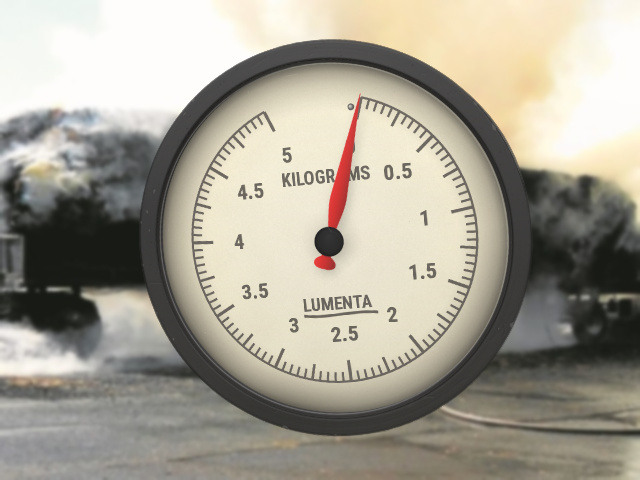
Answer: 0 kg
